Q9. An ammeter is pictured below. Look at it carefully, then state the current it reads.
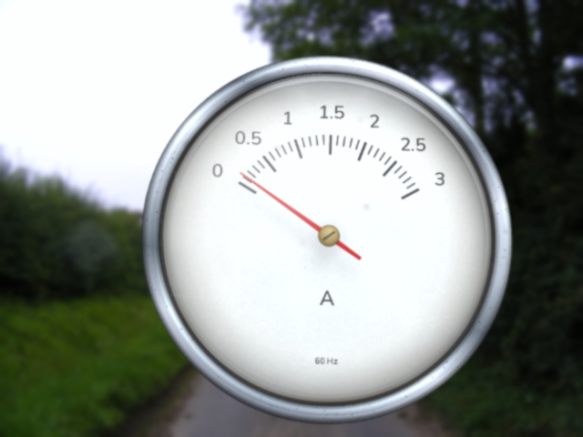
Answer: 0.1 A
